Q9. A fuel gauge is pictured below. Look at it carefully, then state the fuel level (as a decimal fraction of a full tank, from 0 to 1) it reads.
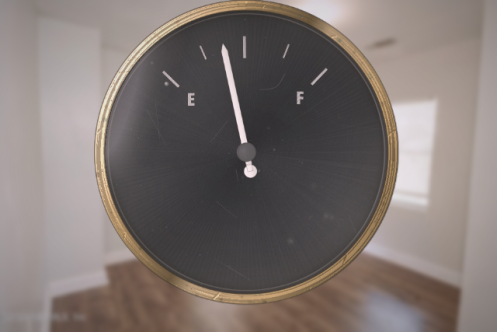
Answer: 0.375
